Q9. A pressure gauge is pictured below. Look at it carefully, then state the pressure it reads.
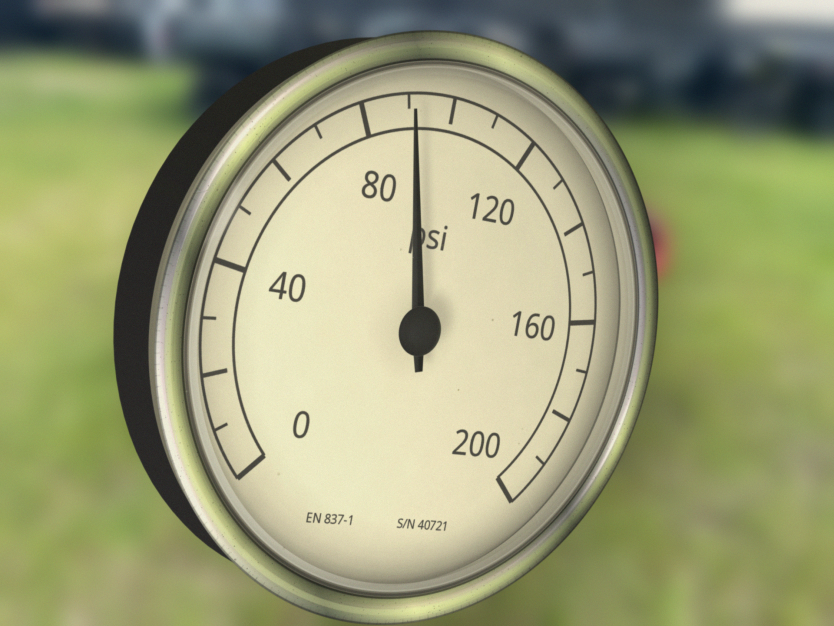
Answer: 90 psi
